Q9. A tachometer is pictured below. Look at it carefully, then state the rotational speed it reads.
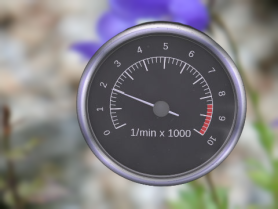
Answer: 2000 rpm
